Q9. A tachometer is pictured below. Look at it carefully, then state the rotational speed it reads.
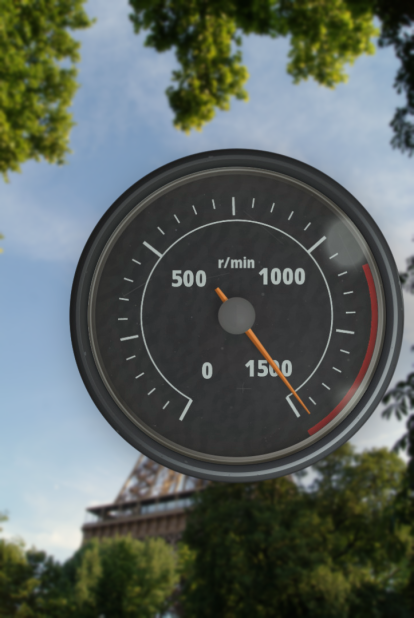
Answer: 1475 rpm
